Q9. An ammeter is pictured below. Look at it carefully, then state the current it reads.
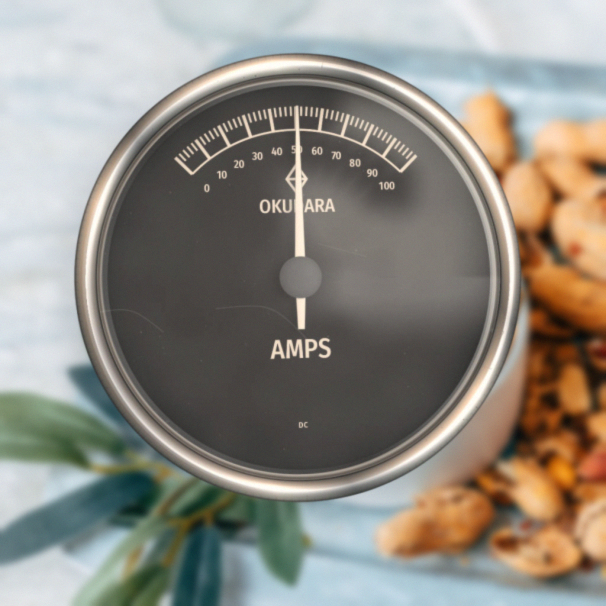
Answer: 50 A
